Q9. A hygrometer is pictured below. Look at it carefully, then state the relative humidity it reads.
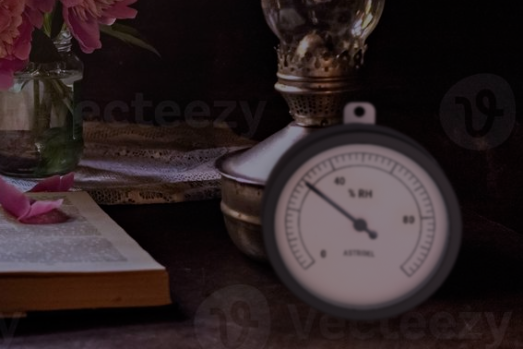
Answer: 30 %
